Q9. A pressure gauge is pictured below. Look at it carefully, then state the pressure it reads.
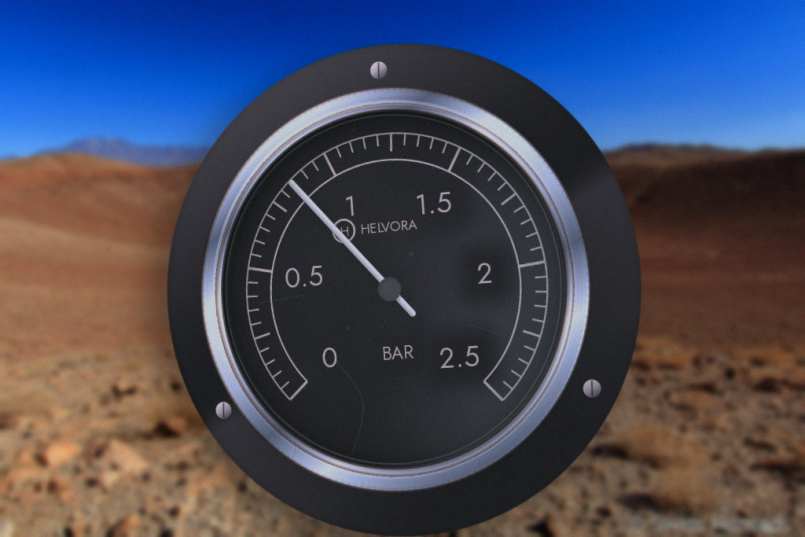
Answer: 0.85 bar
